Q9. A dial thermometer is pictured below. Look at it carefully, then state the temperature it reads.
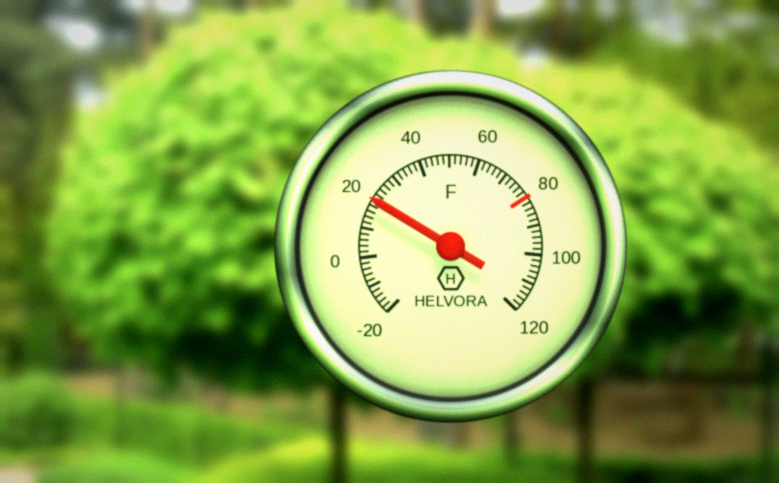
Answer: 20 °F
